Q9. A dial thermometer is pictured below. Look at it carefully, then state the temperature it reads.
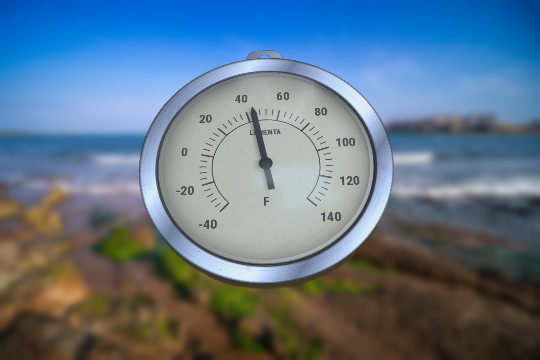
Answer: 44 °F
